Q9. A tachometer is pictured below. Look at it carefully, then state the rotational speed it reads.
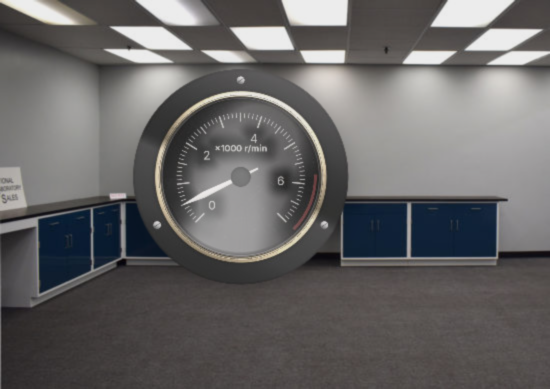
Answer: 500 rpm
